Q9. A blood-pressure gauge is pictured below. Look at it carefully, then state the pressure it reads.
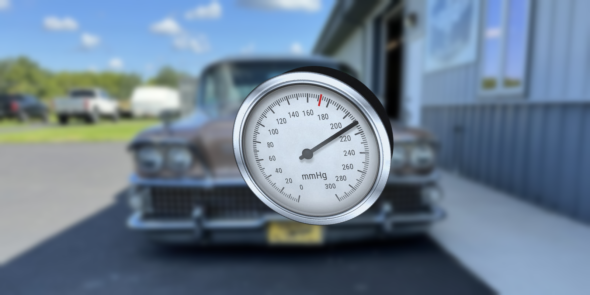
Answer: 210 mmHg
